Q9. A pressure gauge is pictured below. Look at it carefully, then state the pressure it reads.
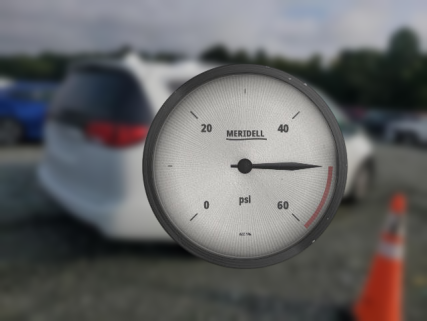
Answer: 50 psi
